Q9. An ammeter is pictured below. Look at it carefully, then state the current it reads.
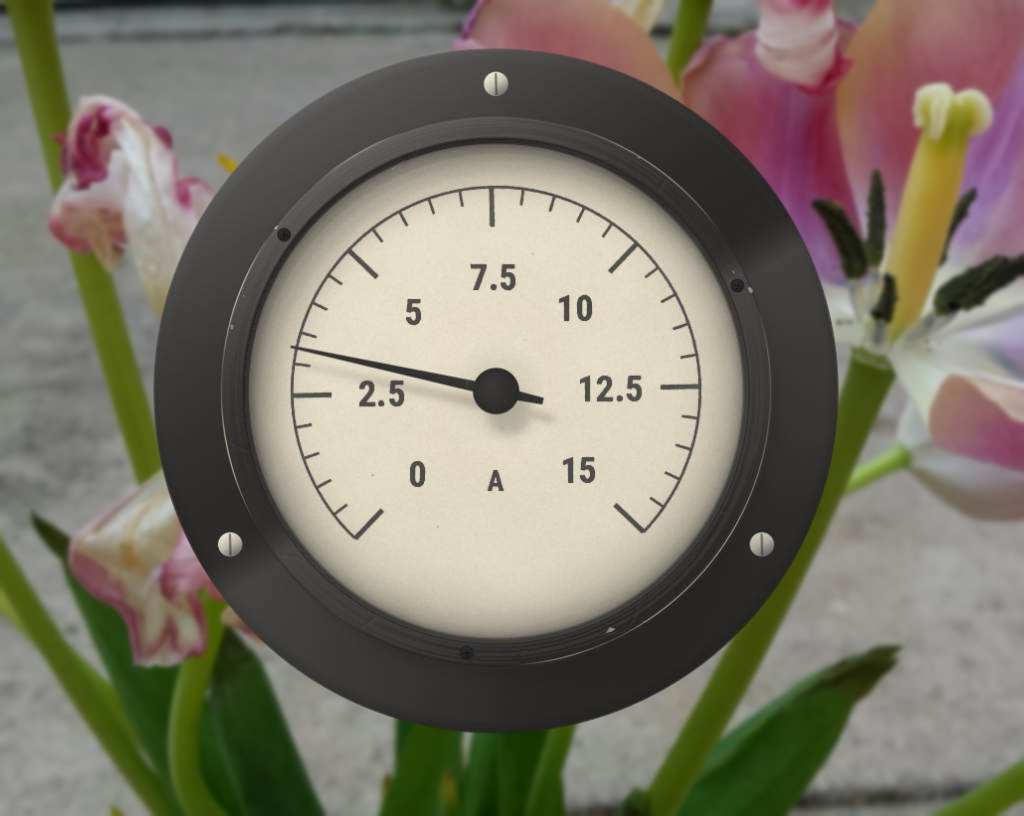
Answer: 3.25 A
